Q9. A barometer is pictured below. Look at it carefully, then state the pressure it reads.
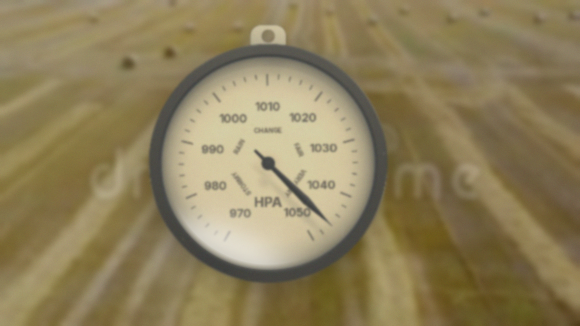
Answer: 1046 hPa
